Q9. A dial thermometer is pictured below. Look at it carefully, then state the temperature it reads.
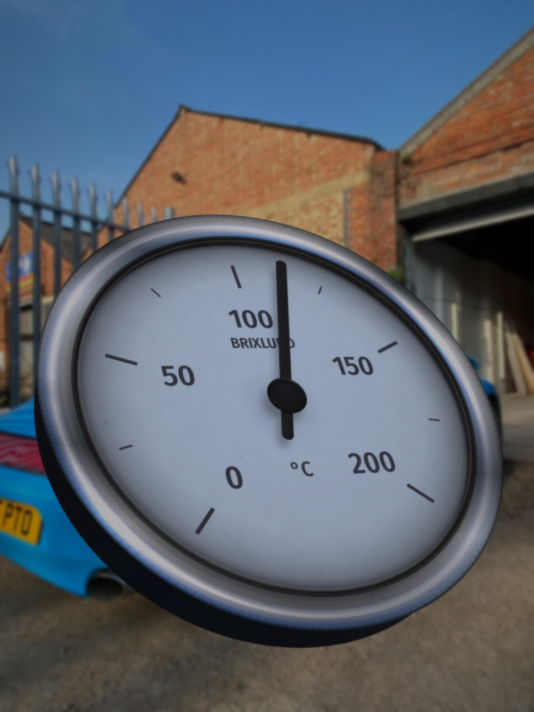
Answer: 112.5 °C
